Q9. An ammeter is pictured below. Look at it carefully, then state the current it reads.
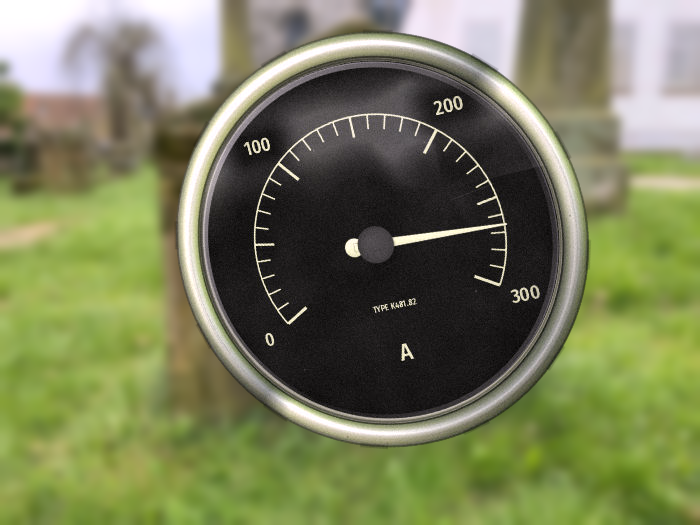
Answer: 265 A
